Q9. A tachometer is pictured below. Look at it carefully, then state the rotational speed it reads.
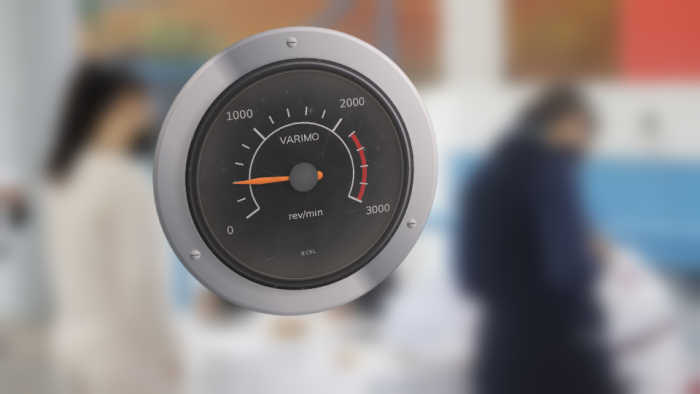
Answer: 400 rpm
